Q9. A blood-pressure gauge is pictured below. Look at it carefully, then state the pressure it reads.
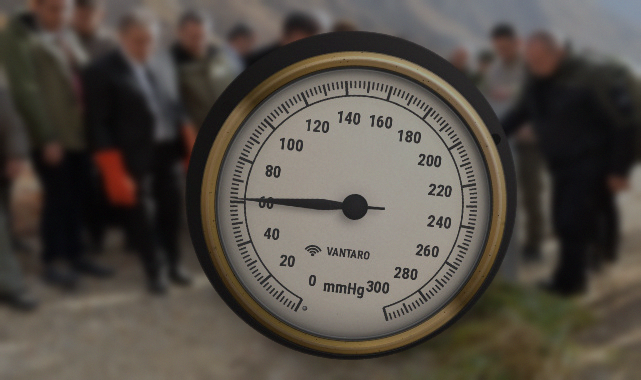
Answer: 62 mmHg
